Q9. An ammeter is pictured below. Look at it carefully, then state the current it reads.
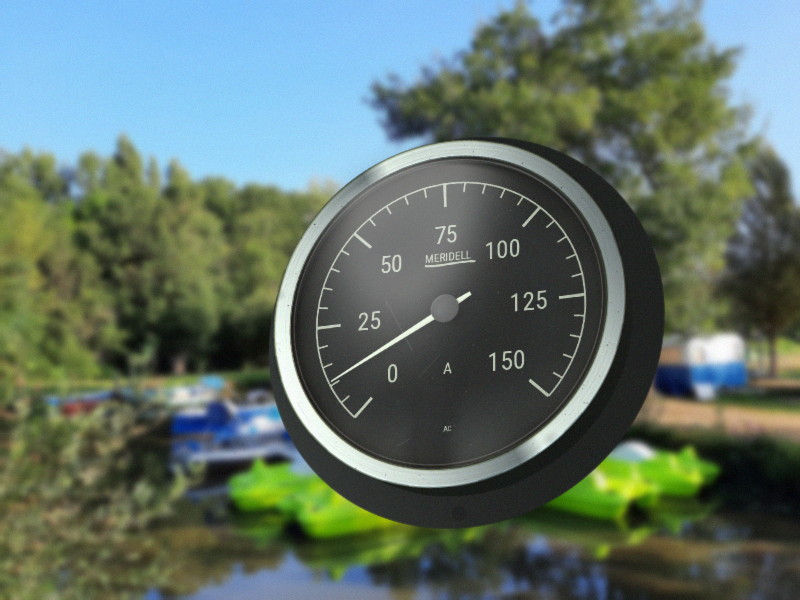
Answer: 10 A
